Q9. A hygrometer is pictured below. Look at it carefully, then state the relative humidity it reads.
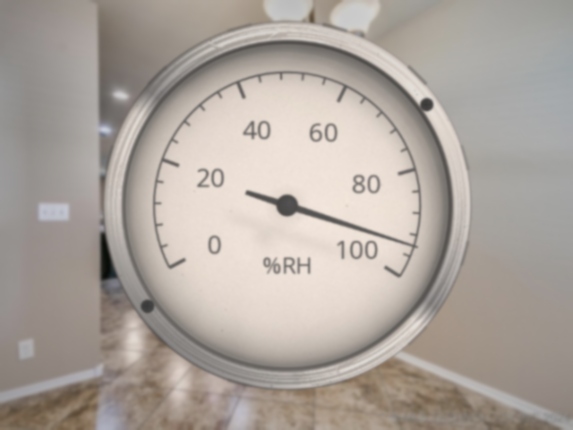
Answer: 94 %
